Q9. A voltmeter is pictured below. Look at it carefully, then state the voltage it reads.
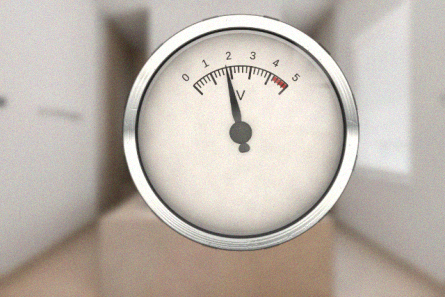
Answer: 1.8 V
